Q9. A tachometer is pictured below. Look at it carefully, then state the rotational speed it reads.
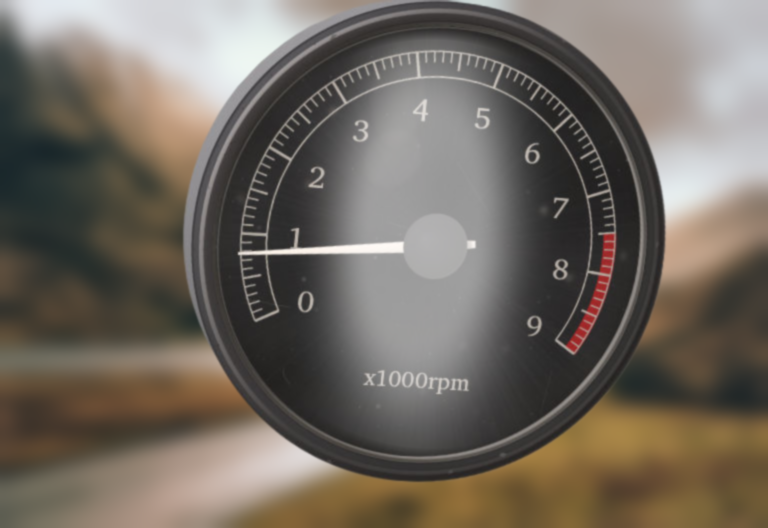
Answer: 800 rpm
